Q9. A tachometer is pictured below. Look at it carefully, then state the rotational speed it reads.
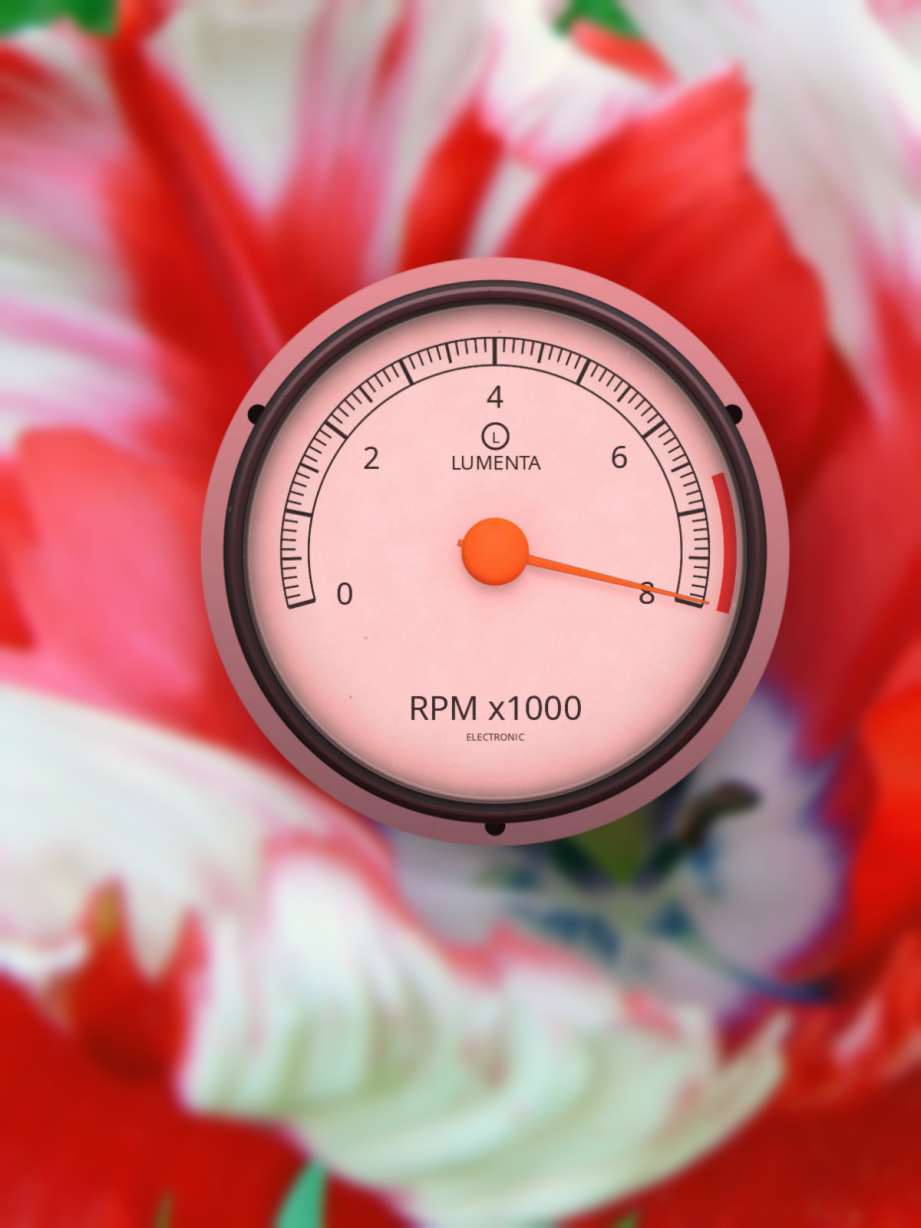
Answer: 7950 rpm
